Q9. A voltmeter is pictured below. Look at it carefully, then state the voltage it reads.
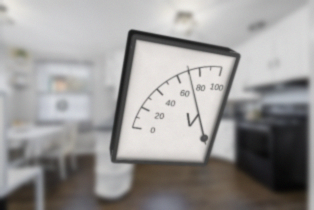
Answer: 70 V
